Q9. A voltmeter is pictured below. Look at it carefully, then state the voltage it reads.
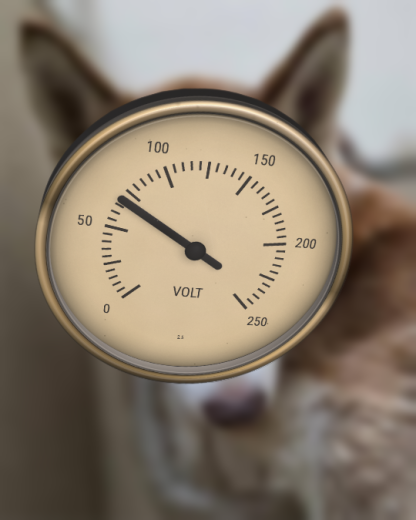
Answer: 70 V
